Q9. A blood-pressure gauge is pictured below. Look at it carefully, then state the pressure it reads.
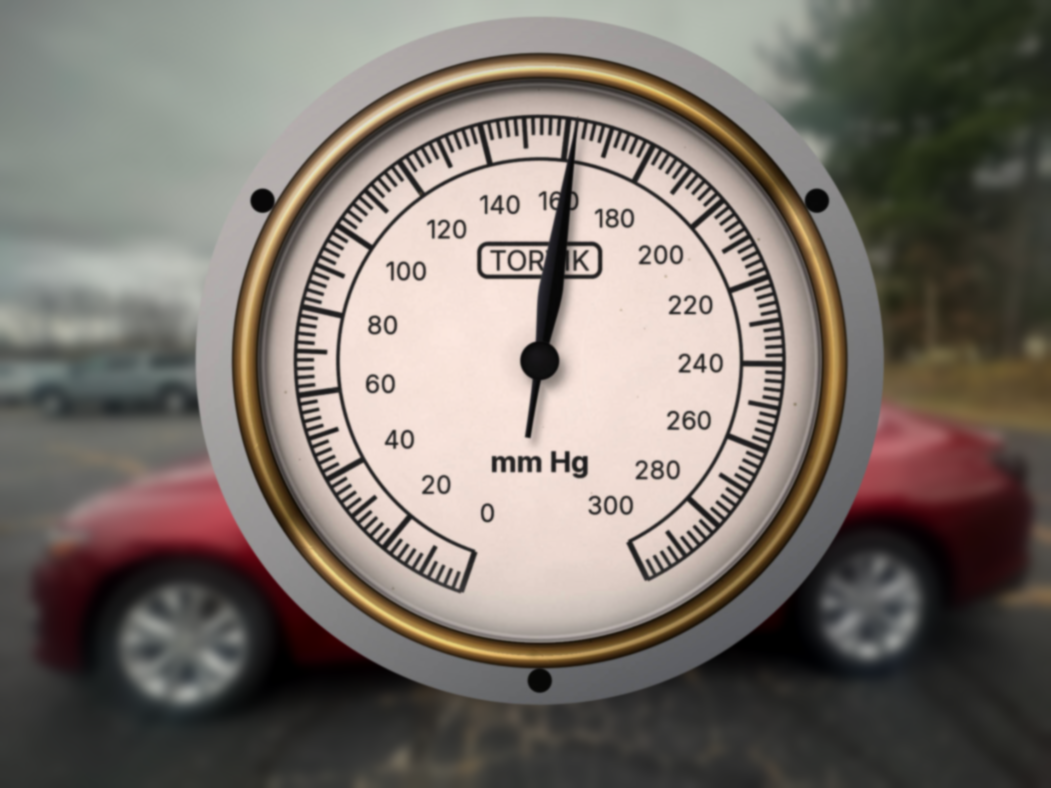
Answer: 162 mmHg
